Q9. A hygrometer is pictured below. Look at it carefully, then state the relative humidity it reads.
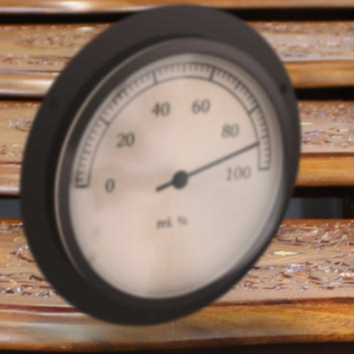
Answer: 90 %
